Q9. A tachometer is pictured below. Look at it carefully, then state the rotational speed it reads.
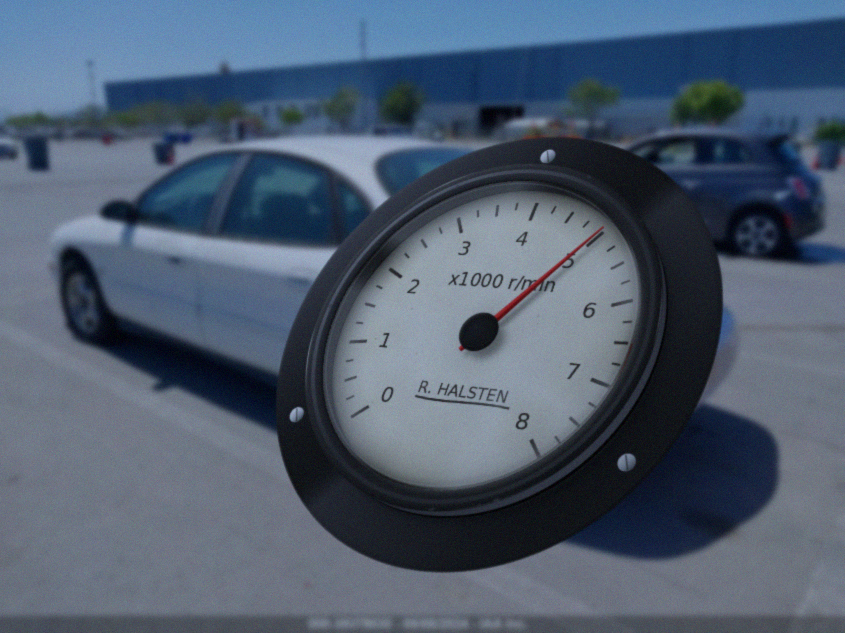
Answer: 5000 rpm
